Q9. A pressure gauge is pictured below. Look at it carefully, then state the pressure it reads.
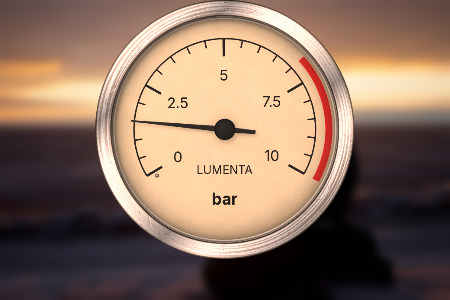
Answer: 1.5 bar
